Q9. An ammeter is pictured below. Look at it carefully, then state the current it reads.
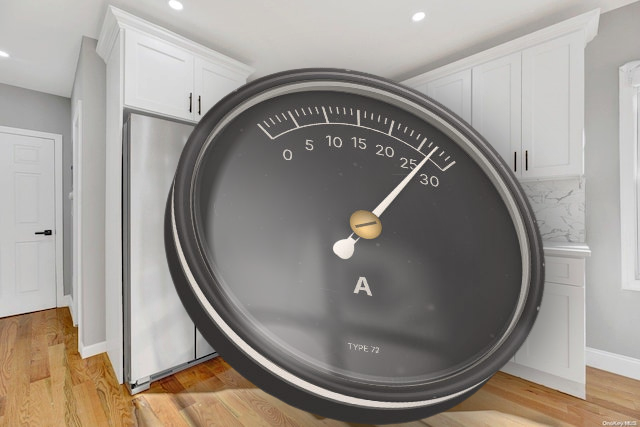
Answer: 27 A
